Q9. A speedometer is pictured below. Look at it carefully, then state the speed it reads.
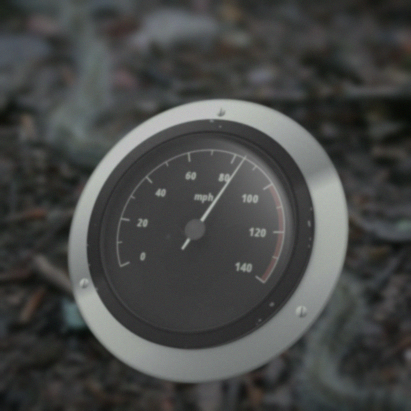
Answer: 85 mph
